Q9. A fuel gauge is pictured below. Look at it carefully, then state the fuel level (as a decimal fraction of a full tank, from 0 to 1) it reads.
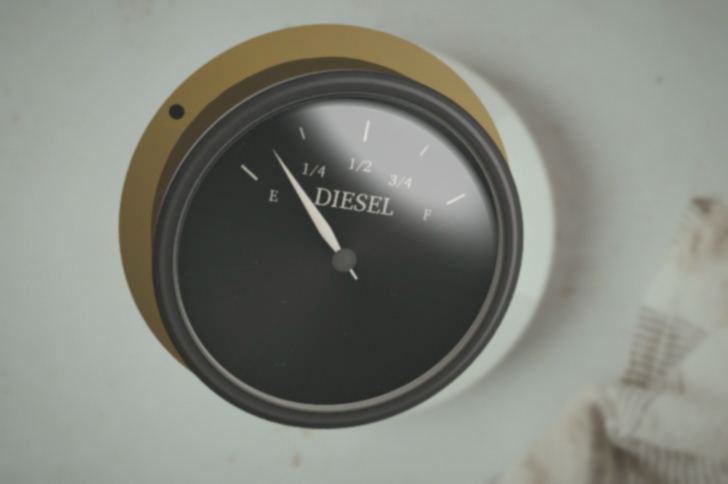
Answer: 0.125
